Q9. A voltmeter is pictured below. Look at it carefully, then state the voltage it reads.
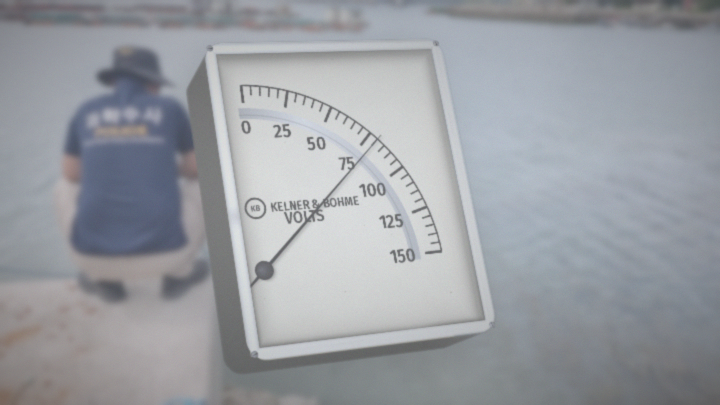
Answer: 80 V
